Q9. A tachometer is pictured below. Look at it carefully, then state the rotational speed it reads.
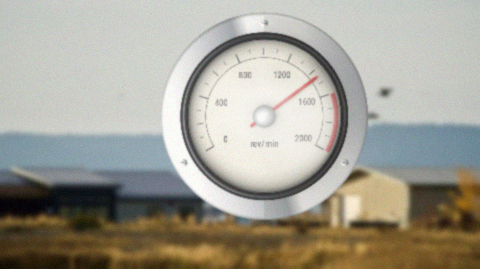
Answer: 1450 rpm
